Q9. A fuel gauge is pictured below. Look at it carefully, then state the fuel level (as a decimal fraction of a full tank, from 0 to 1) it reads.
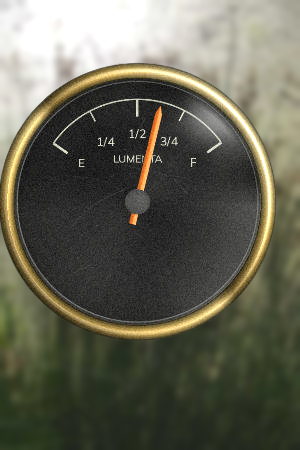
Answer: 0.625
